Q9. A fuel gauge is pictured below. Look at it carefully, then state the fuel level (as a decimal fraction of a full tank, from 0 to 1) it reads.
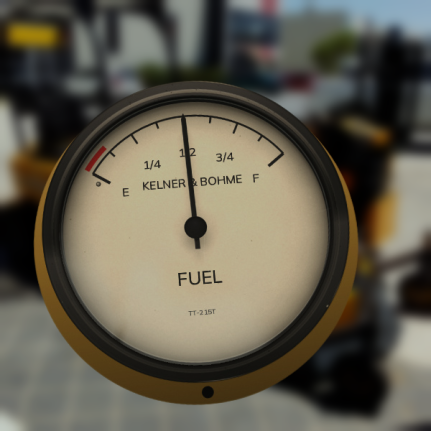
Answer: 0.5
